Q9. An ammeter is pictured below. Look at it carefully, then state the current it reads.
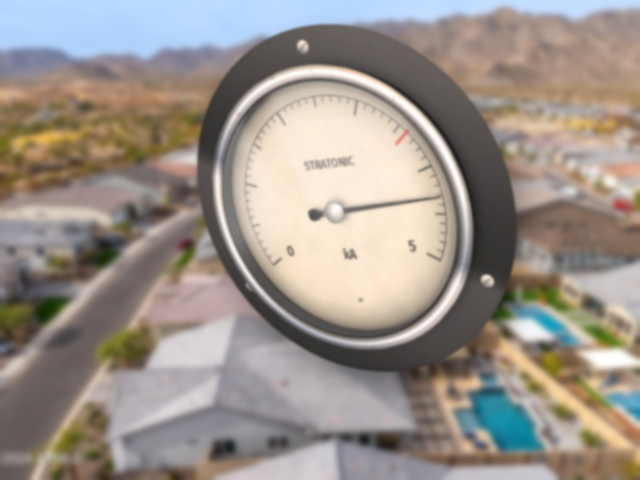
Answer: 4.3 kA
